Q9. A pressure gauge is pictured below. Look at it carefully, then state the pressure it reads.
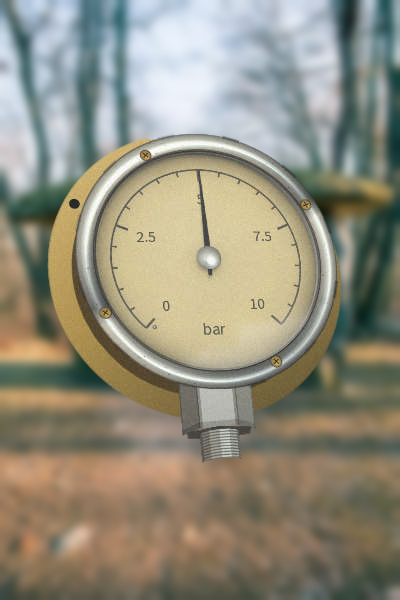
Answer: 5 bar
